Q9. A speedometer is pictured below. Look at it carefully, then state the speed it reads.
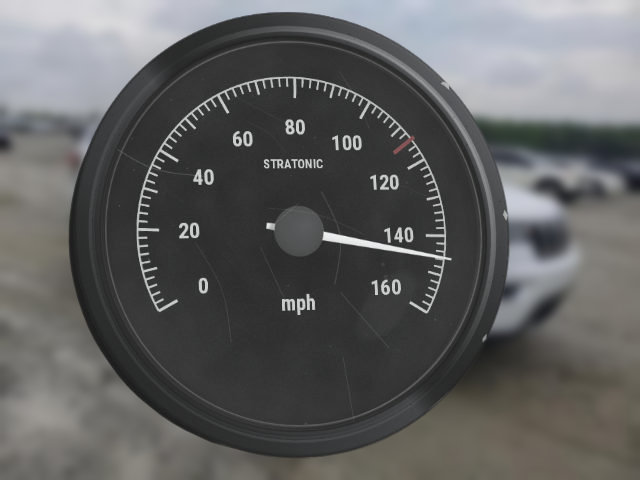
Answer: 146 mph
